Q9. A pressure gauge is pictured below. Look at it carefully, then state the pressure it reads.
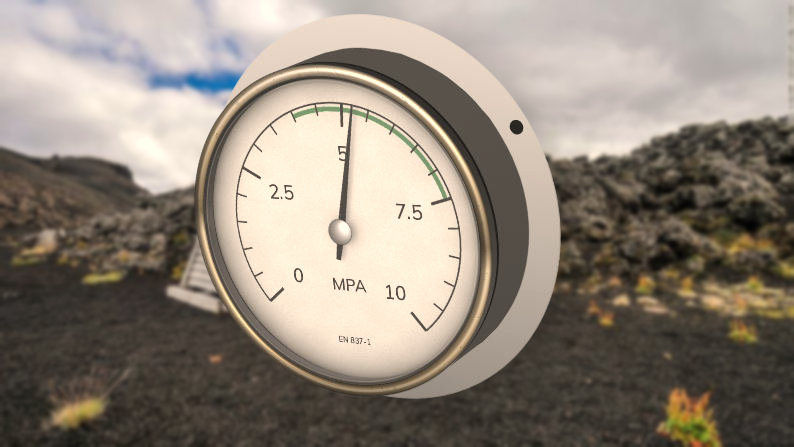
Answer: 5.25 MPa
